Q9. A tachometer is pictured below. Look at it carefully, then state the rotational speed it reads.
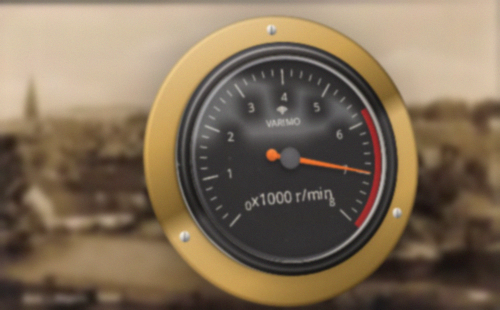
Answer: 7000 rpm
